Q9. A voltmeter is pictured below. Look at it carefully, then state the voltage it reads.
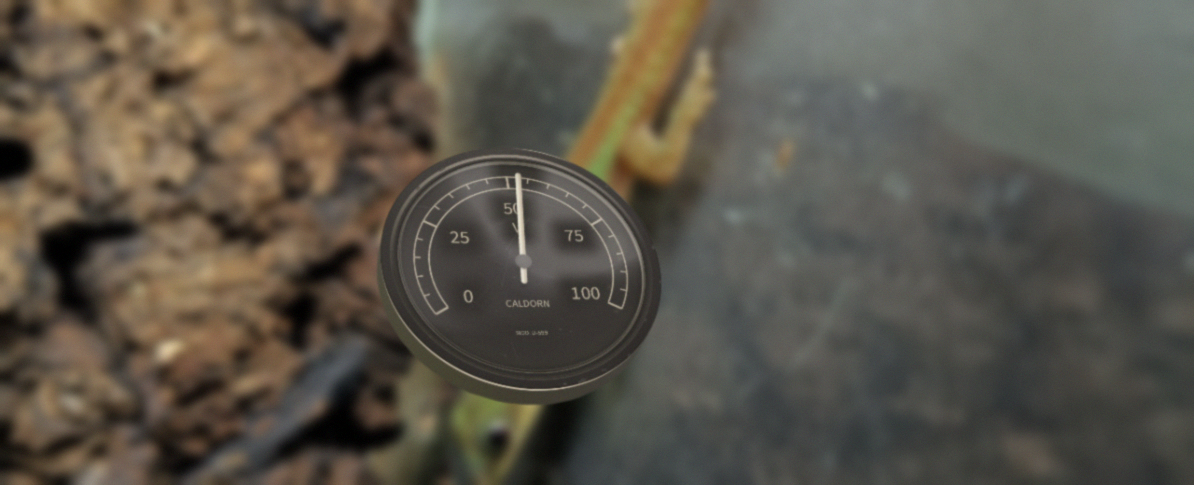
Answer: 52.5 V
